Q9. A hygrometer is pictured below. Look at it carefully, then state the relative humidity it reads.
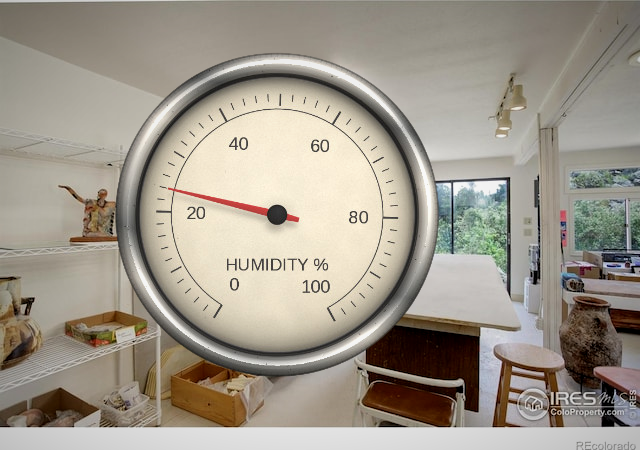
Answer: 24 %
